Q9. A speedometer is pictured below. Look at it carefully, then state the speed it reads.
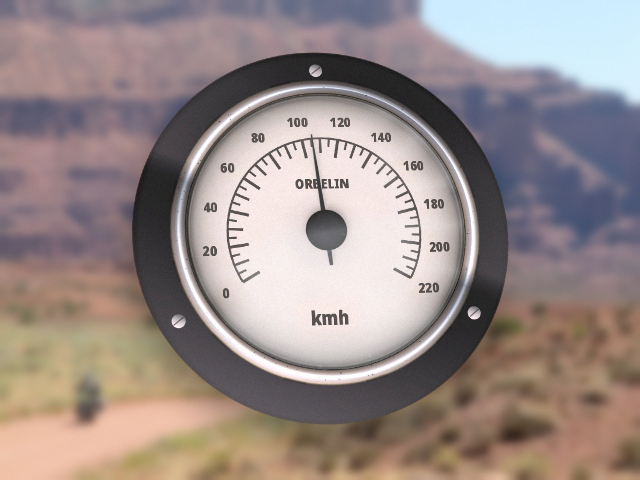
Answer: 105 km/h
